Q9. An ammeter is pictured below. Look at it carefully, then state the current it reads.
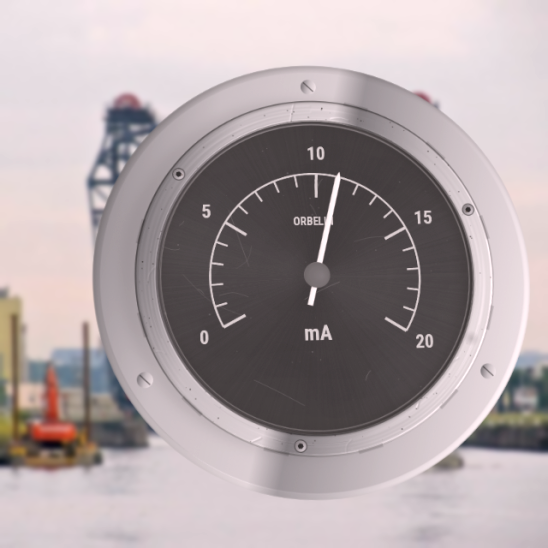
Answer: 11 mA
